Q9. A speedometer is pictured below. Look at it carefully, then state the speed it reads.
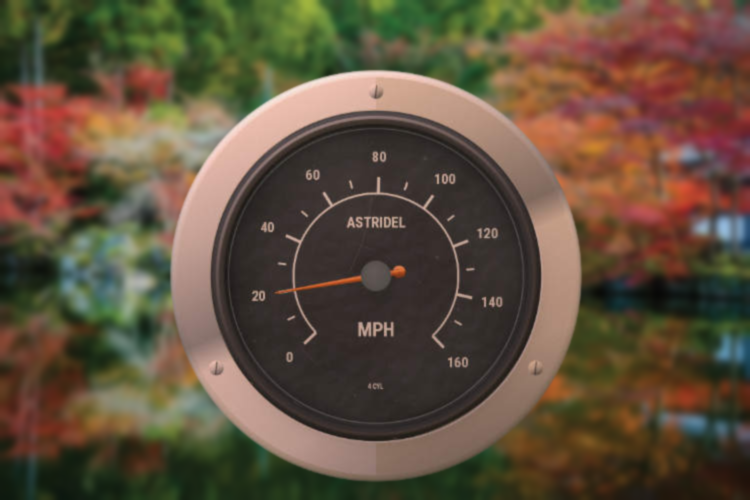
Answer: 20 mph
